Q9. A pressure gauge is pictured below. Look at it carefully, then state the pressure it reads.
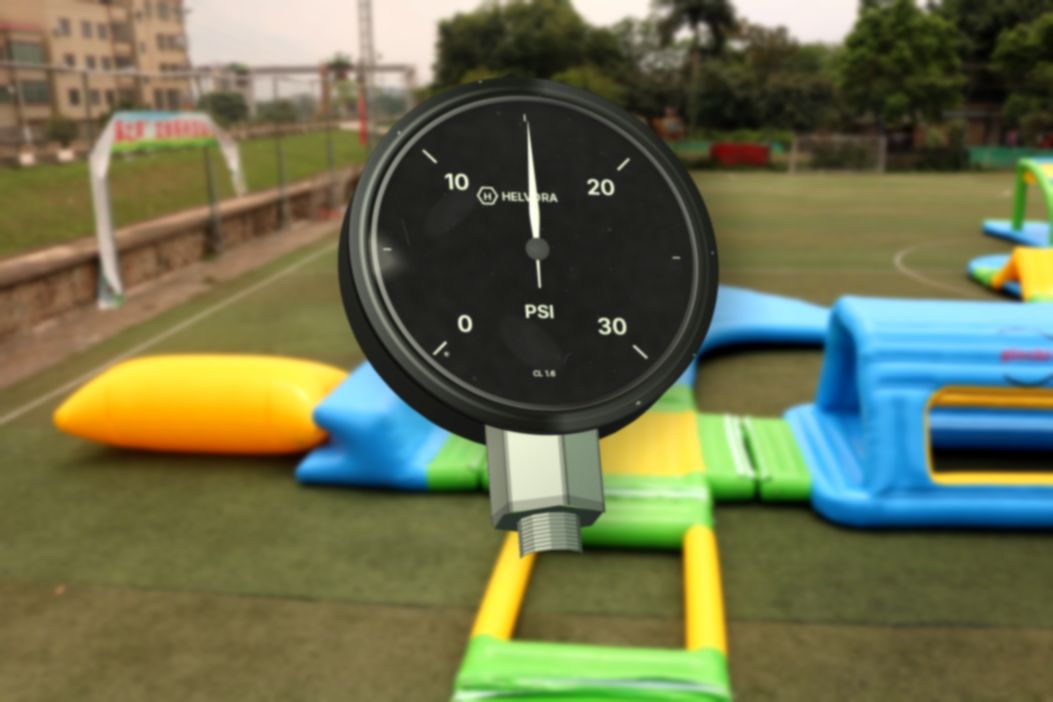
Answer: 15 psi
